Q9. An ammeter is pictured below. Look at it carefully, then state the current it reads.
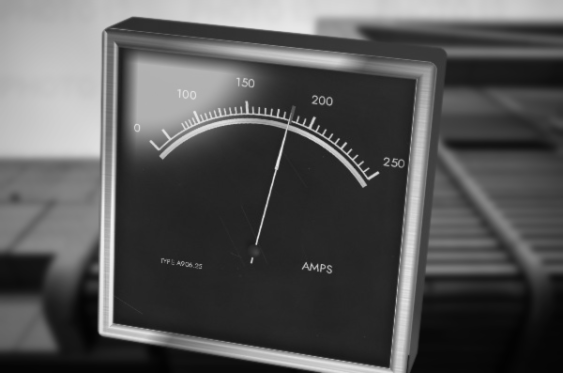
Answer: 185 A
